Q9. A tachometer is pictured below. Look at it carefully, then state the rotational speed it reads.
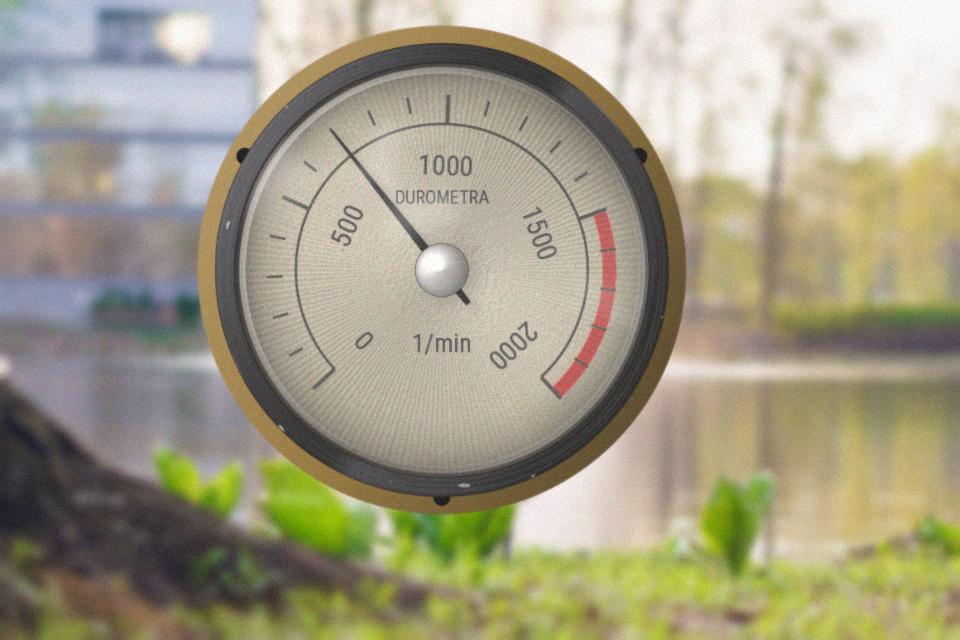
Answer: 700 rpm
